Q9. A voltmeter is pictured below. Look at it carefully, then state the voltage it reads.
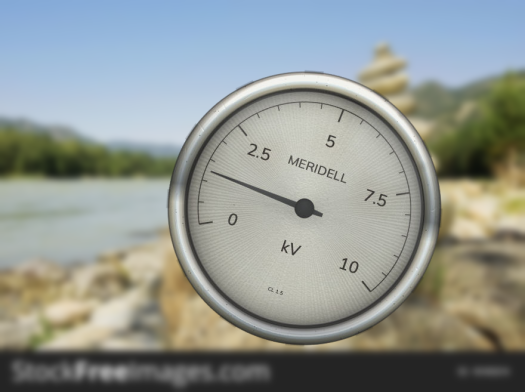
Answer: 1.25 kV
